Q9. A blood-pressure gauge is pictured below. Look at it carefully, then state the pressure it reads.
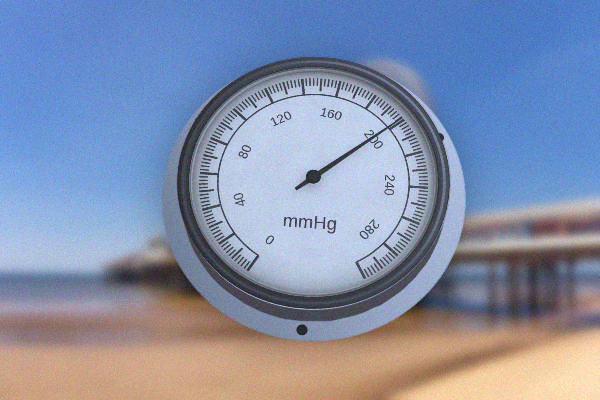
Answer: 200 mmHg
